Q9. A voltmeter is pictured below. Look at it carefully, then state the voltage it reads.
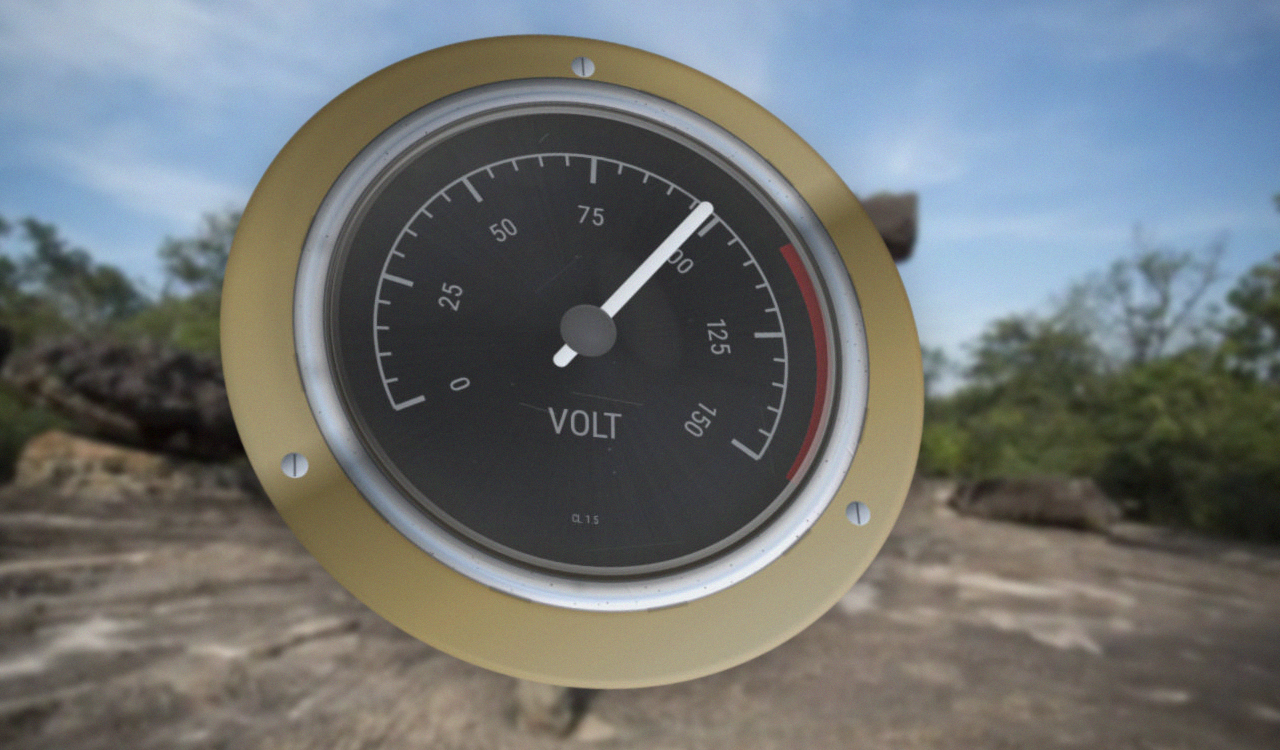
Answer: 97.5 V
